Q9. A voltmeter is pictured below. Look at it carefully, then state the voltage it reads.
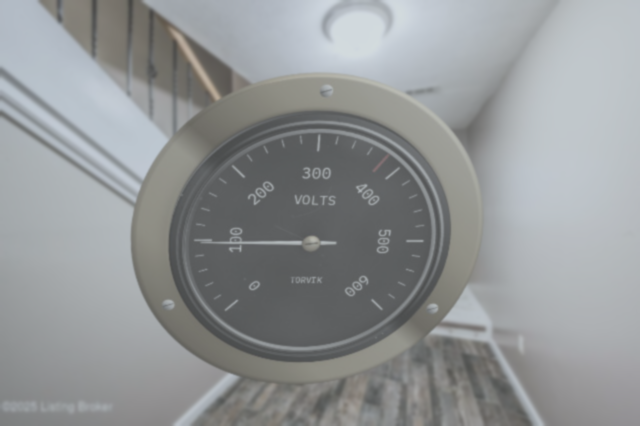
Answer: 100 V
